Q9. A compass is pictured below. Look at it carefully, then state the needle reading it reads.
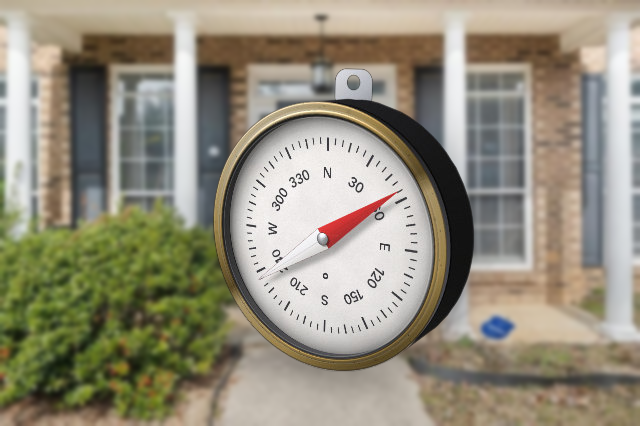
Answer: 55 °
